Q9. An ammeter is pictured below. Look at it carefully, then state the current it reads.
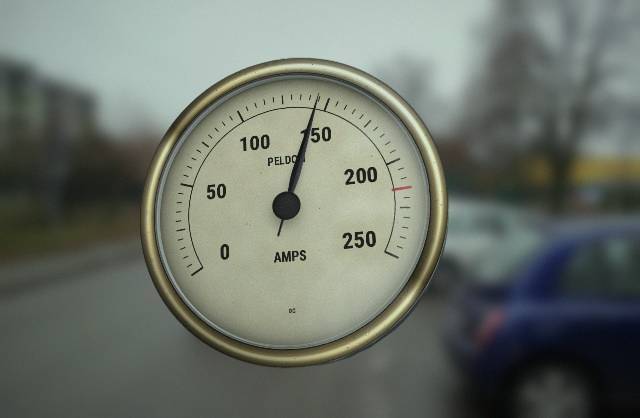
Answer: 145 A
